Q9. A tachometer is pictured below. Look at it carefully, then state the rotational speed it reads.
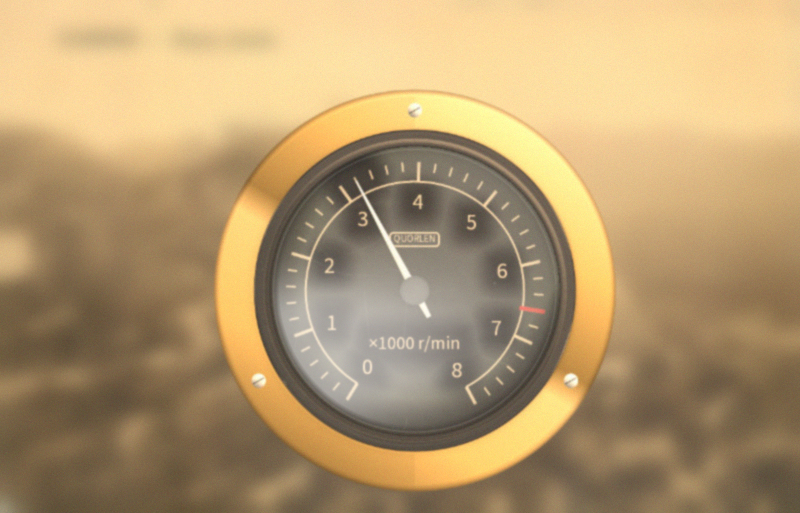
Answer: 3200 rpm
